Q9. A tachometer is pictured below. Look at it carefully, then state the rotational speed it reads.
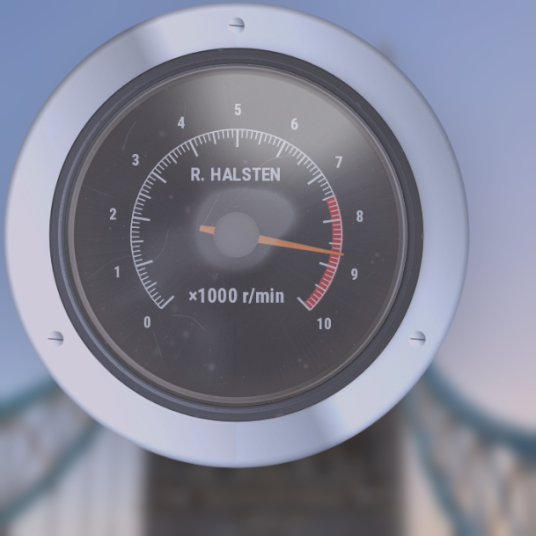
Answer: 8700 rpm
